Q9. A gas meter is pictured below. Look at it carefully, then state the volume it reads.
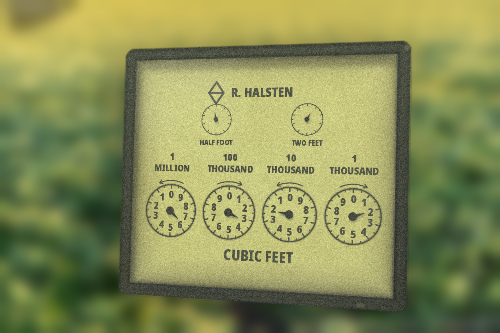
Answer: 632200 ft³
